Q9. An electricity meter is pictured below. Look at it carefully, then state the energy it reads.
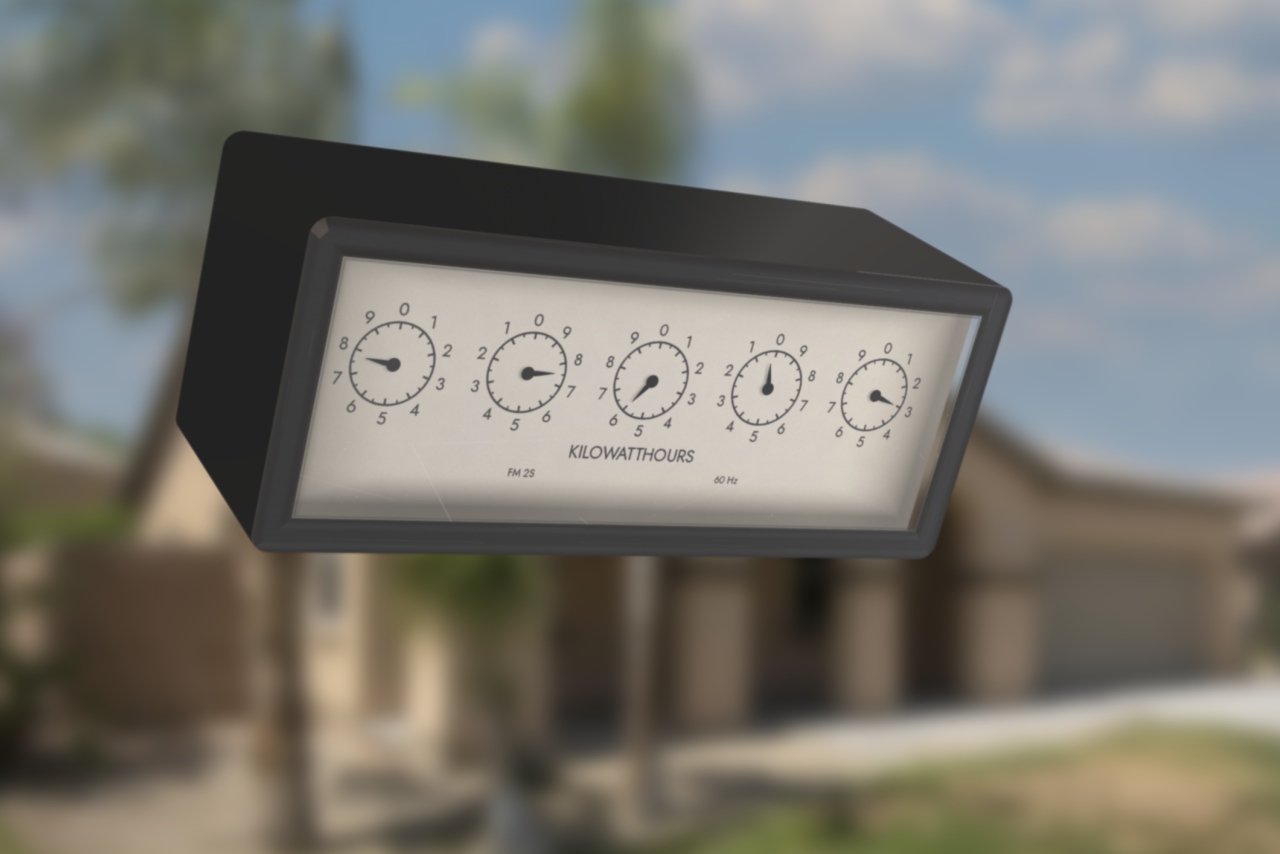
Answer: 77603 kWh
